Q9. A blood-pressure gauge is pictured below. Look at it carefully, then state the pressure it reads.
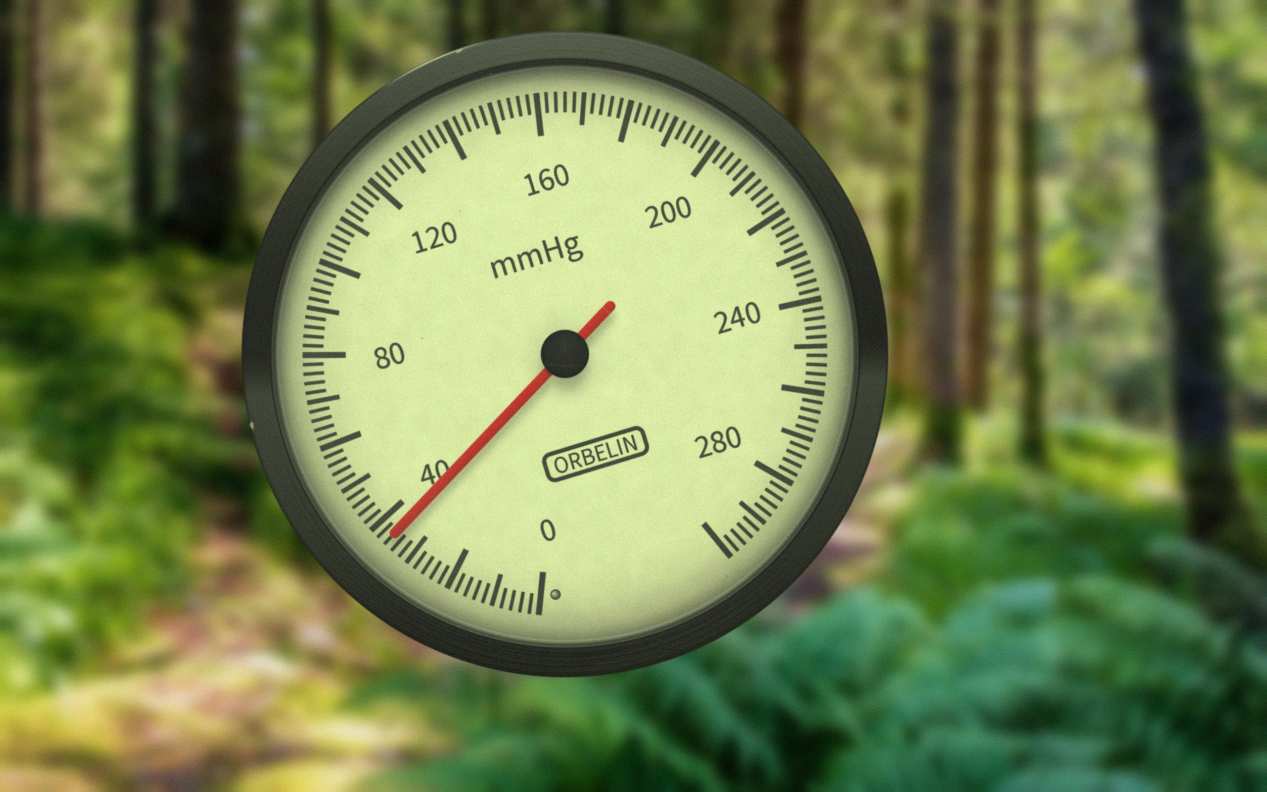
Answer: 36 mmHg
